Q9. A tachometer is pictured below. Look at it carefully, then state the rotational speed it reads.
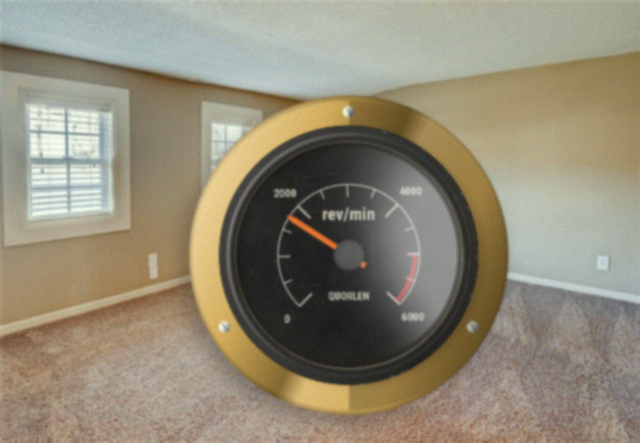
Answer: 1750 rpm
